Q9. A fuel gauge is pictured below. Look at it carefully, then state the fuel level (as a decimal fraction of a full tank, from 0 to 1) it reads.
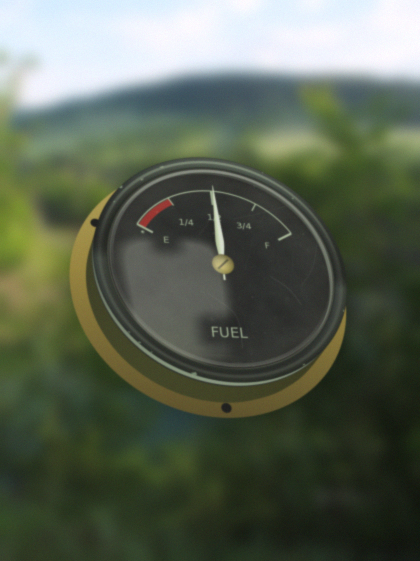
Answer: 0.5
